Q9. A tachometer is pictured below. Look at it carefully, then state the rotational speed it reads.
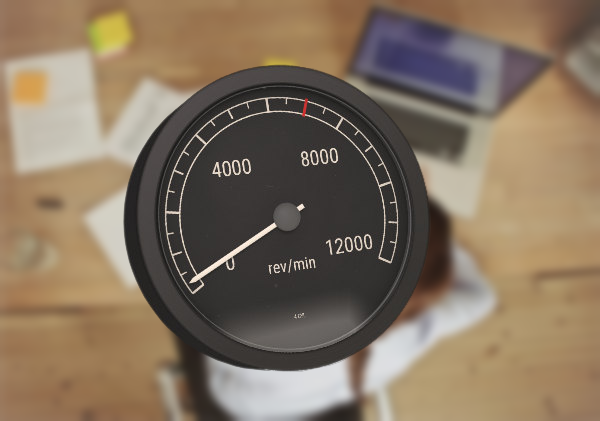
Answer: 250 rpm
